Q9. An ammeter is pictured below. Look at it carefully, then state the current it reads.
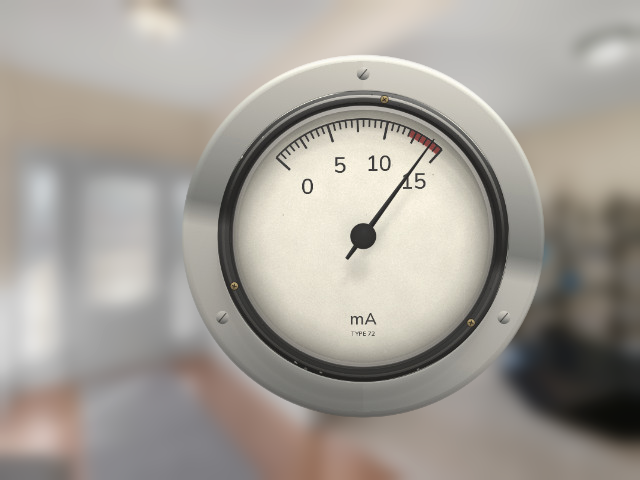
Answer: 14 mA
